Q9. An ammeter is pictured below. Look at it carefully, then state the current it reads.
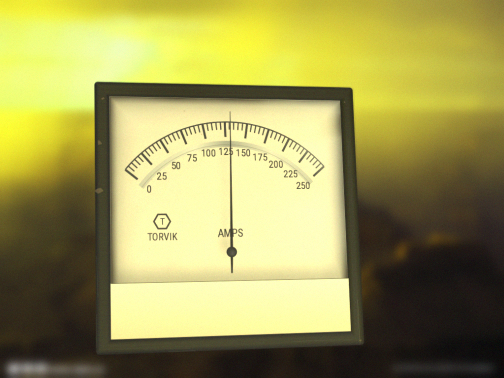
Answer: 130 A
